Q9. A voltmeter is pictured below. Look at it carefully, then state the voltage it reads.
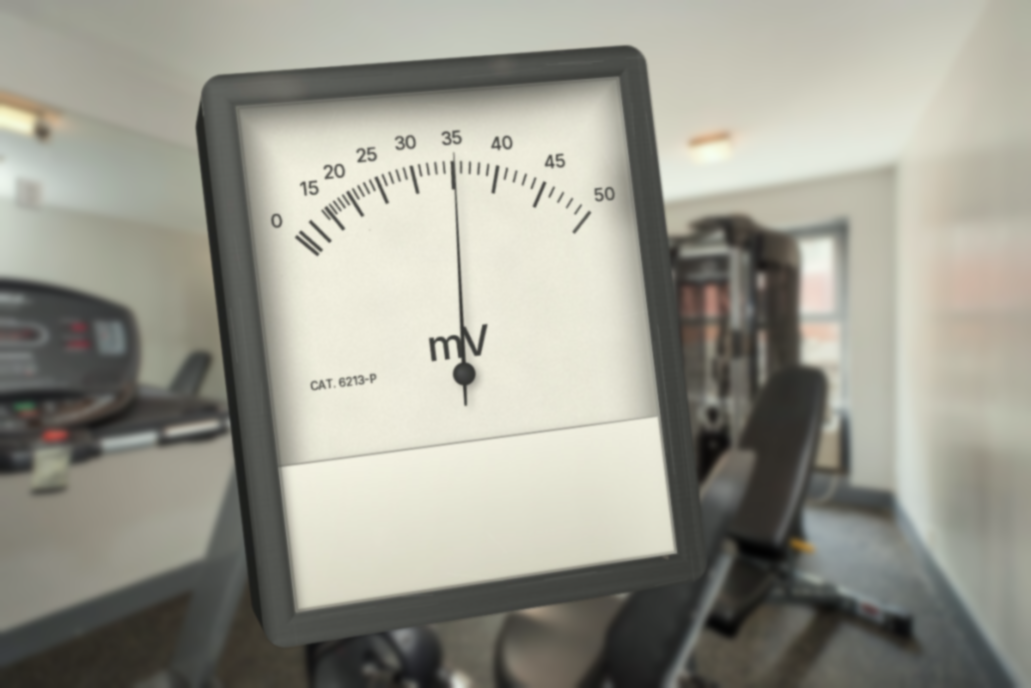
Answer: 35 mV
